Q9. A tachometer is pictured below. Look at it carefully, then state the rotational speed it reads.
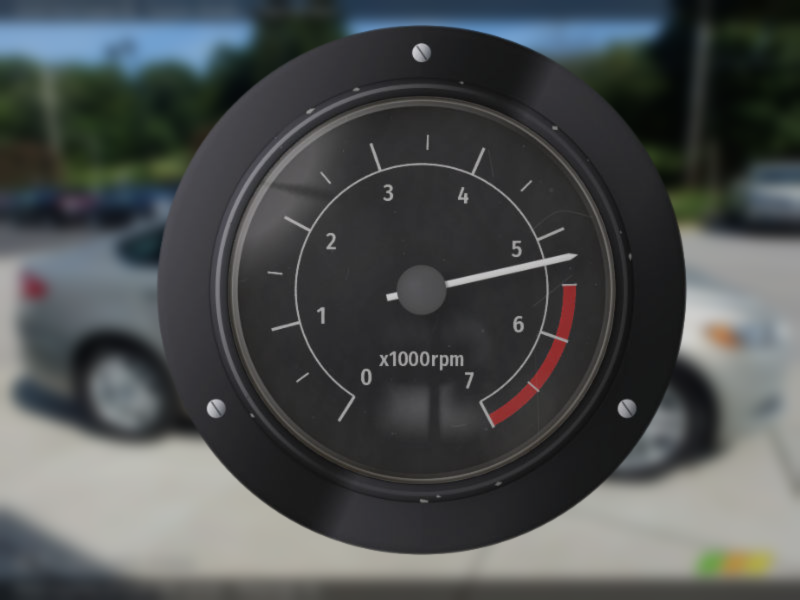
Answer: 5250 rpm
